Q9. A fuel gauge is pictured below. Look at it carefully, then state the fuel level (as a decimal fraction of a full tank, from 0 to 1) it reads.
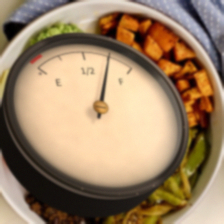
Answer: 0.75
